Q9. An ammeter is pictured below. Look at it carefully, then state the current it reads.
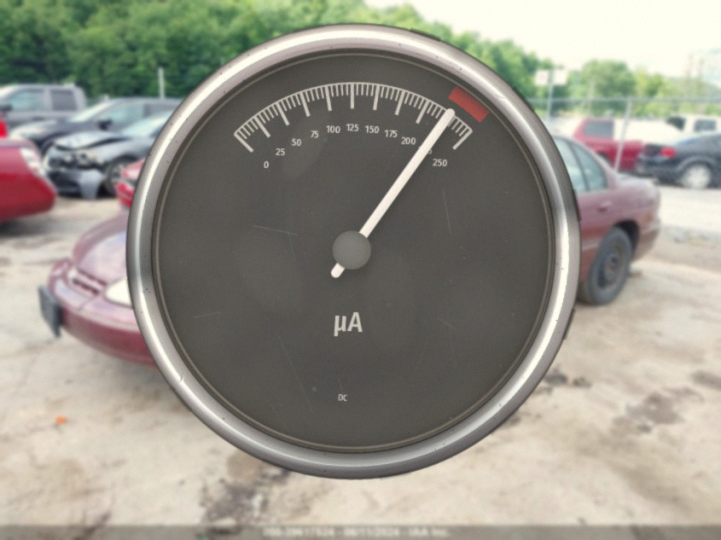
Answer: 225 µA
